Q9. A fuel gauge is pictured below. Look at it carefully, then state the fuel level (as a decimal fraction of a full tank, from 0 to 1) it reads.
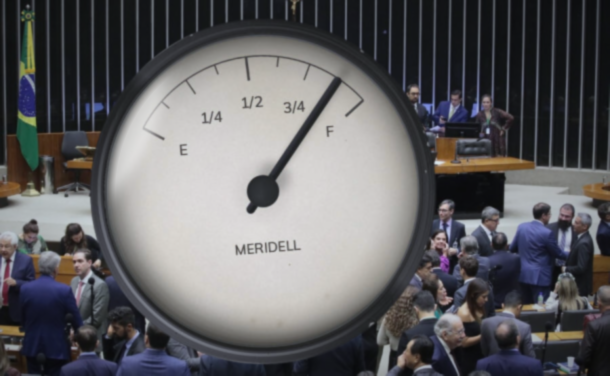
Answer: 0.875
